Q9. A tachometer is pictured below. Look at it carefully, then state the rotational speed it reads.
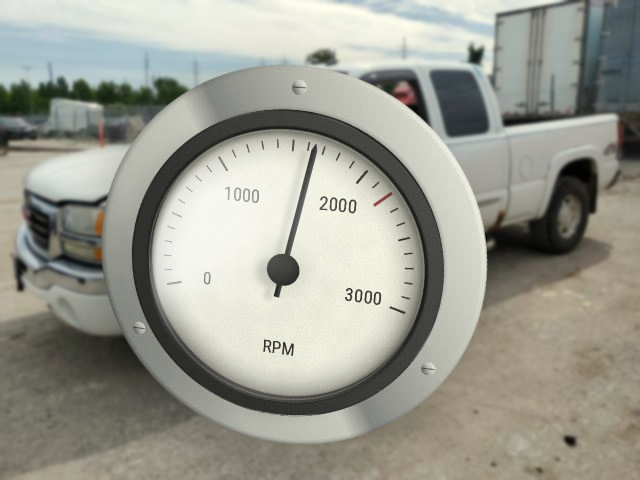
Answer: 1650 rpm
